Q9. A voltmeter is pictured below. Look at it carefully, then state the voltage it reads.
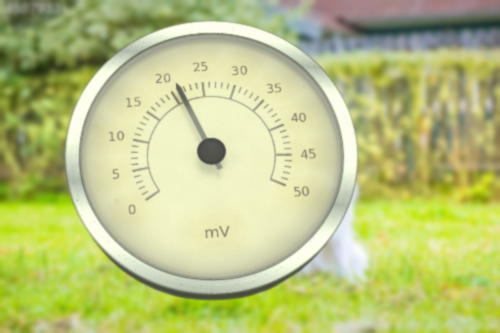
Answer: 21 mV
